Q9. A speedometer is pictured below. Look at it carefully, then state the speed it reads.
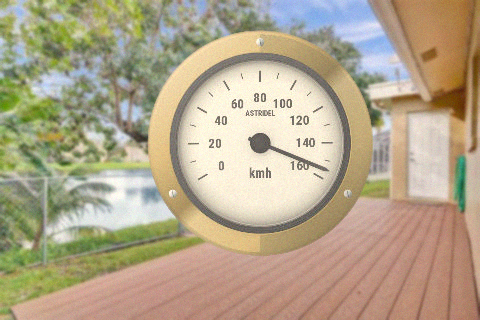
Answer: 155 km/h
